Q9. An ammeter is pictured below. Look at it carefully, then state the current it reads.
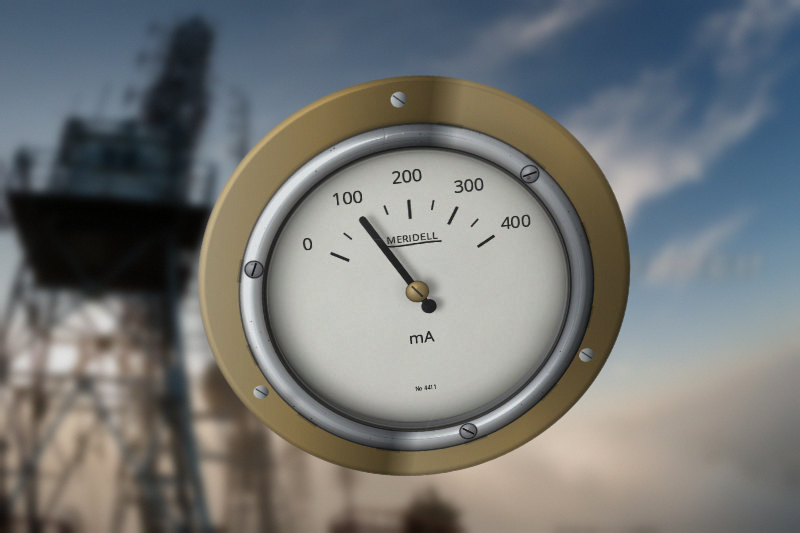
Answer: 100 mA
